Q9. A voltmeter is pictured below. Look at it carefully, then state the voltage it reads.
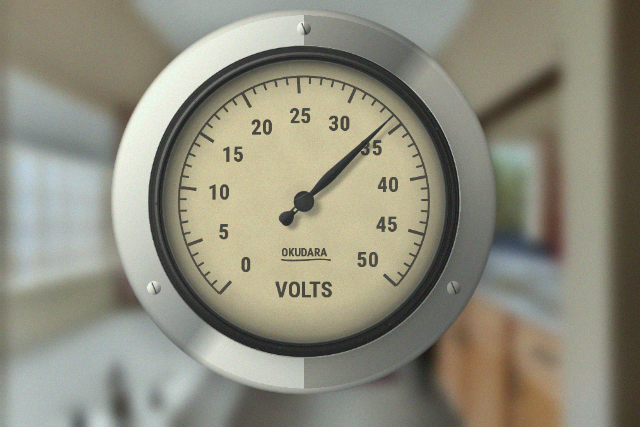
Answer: 34 V
